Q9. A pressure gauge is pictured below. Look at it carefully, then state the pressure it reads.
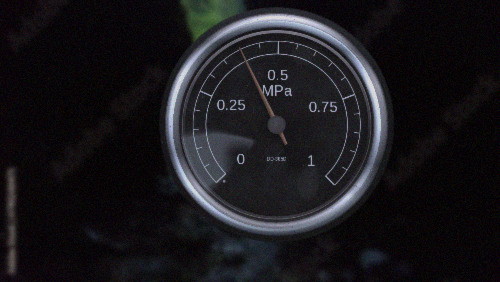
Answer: 0.4 MPa
